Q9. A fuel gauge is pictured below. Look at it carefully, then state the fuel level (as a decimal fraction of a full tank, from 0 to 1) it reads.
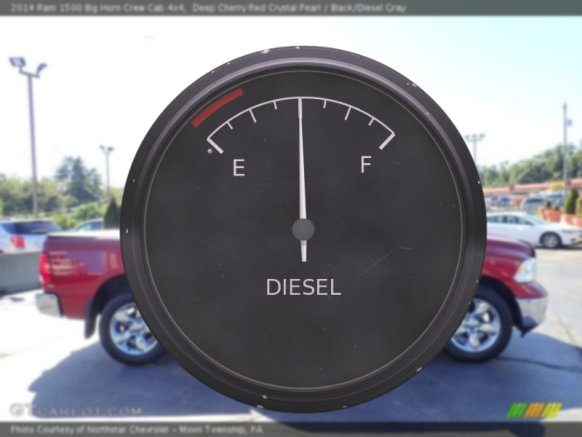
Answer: 0.5
